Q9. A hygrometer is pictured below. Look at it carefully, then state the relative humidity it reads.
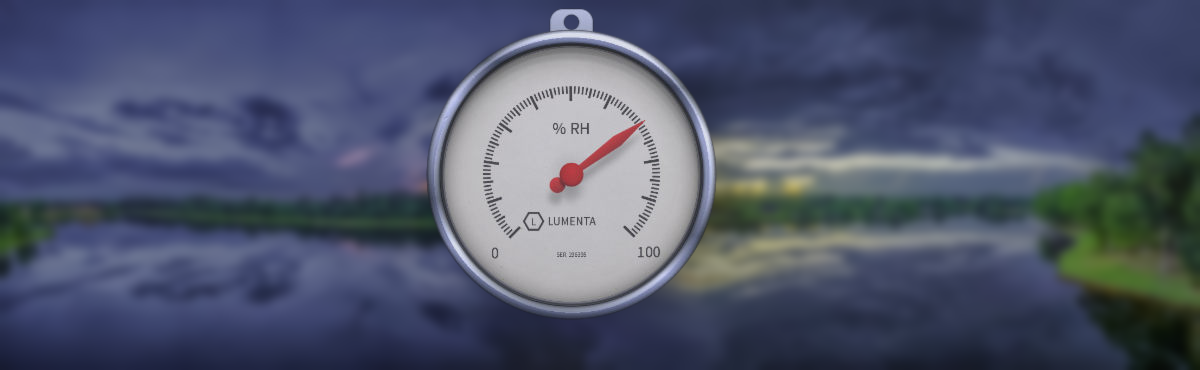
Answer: 70 %
